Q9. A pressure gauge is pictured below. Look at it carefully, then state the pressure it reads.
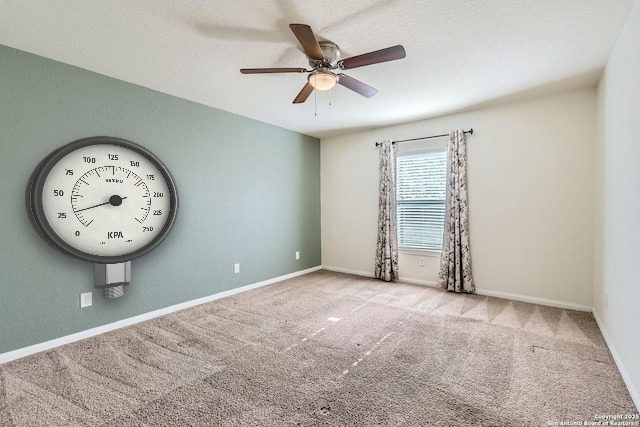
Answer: 25 kPa
